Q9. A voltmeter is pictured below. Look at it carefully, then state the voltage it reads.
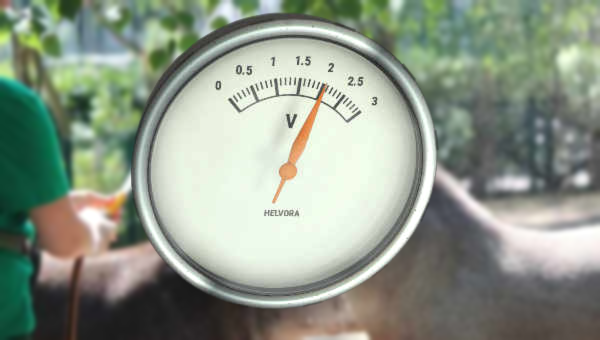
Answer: 2 V
